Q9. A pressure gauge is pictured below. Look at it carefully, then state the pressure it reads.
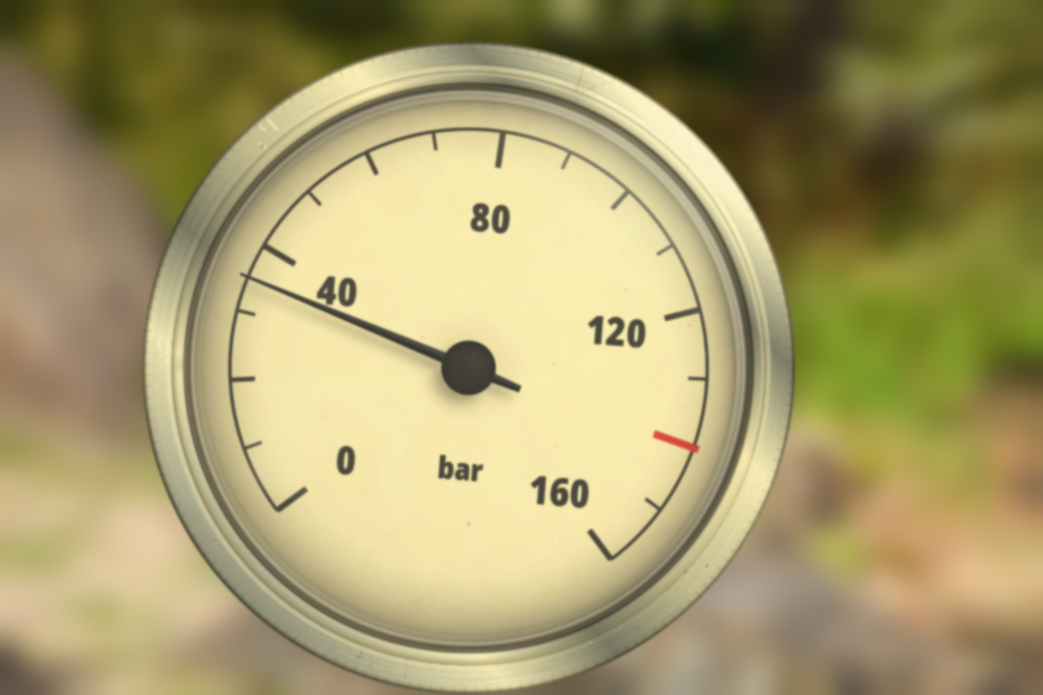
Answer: 35 bar
